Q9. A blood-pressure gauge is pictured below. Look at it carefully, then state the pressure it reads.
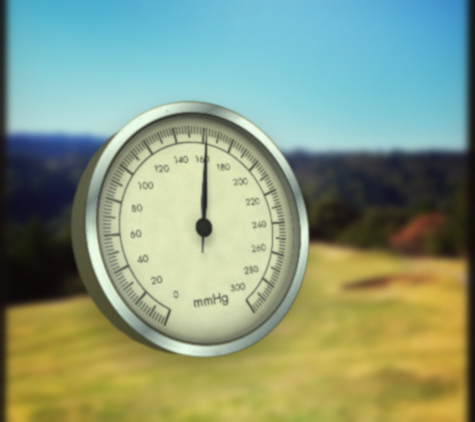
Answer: 160 mmHg
